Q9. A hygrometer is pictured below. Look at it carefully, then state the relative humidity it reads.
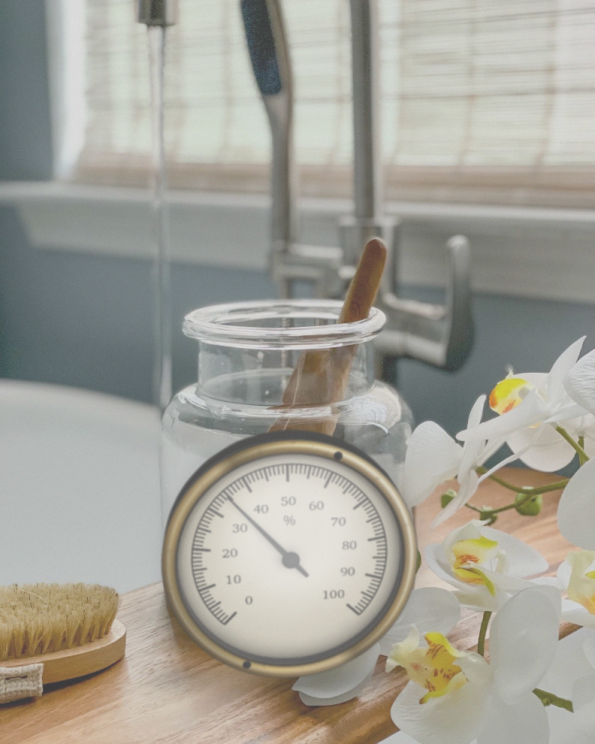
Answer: 35 %
